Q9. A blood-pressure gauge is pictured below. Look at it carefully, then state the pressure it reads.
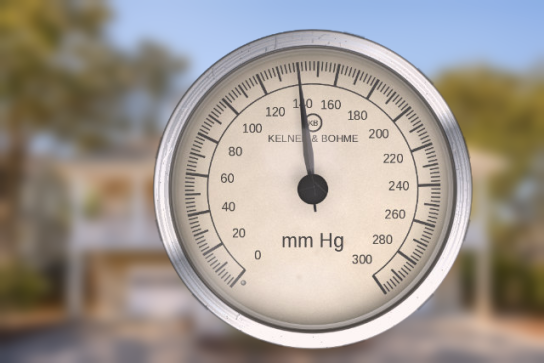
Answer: 140 mmHg
